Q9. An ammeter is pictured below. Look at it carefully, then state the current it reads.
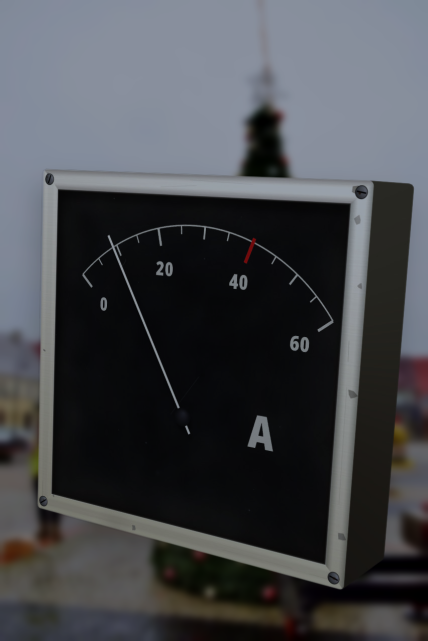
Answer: 10 A
